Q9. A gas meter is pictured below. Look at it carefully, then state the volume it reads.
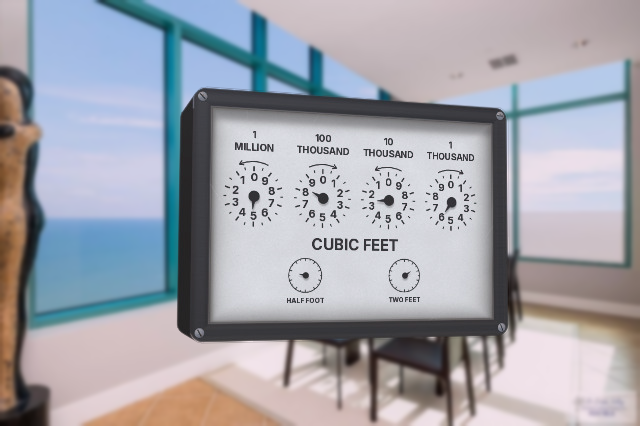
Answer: 482600 ft³
